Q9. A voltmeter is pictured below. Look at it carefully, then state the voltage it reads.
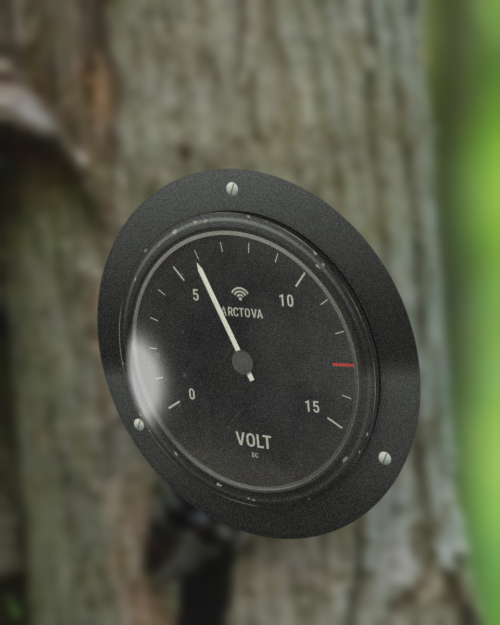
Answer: 6 V
